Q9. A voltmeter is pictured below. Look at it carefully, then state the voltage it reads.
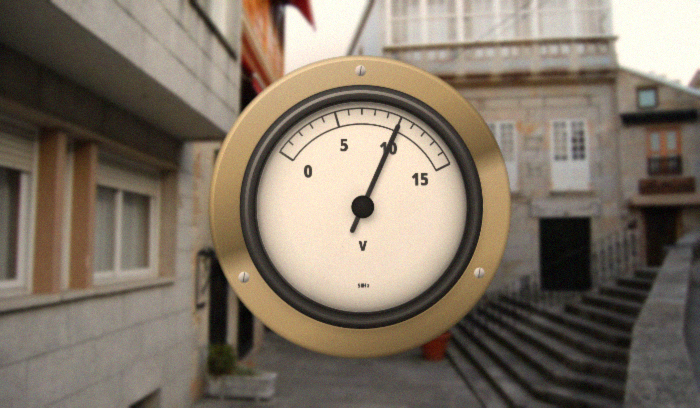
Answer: 10 V
